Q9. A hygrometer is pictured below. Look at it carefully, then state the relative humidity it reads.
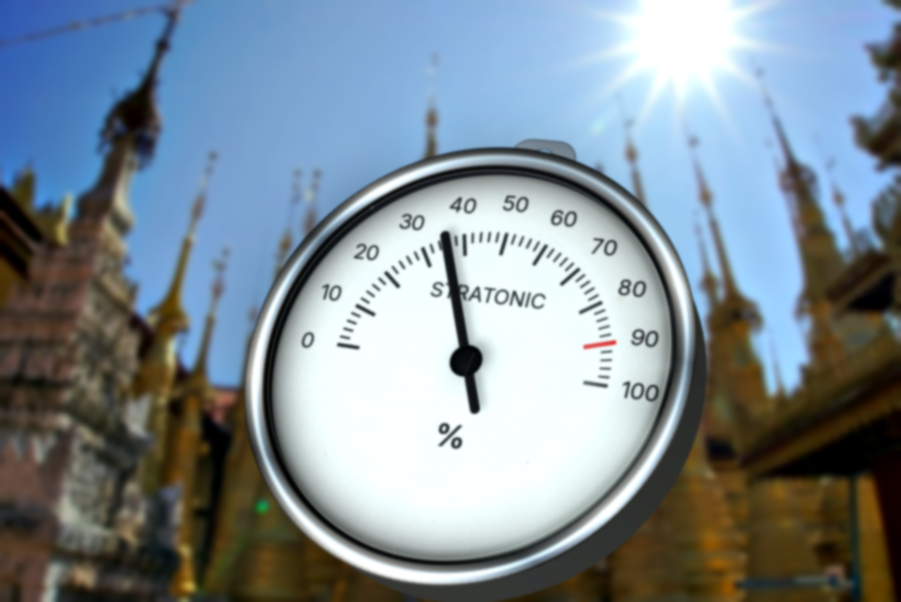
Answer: 36 %
